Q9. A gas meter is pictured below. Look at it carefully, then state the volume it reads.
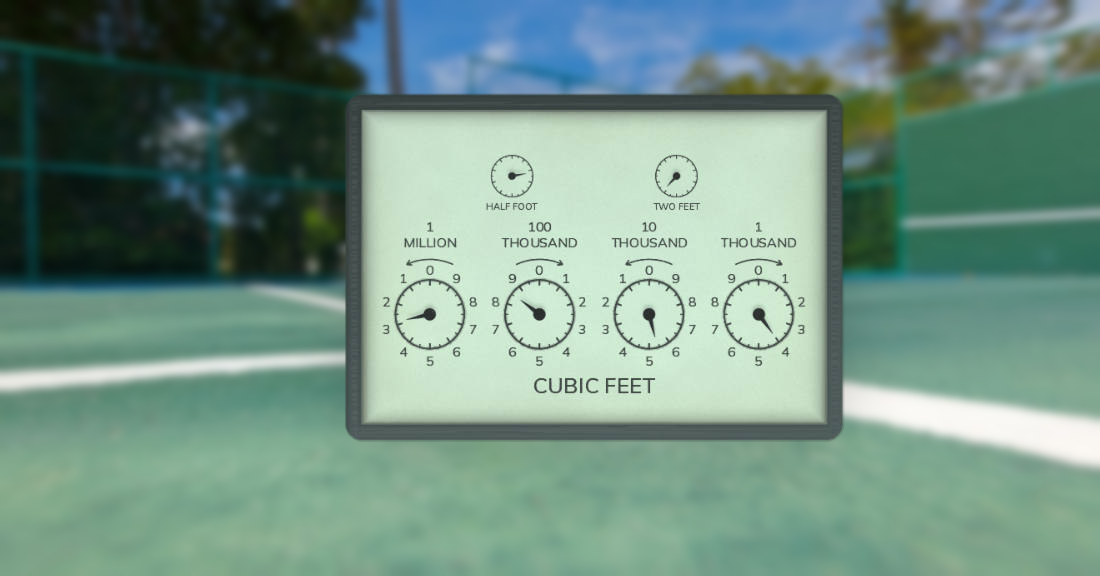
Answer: 285400 ft³
